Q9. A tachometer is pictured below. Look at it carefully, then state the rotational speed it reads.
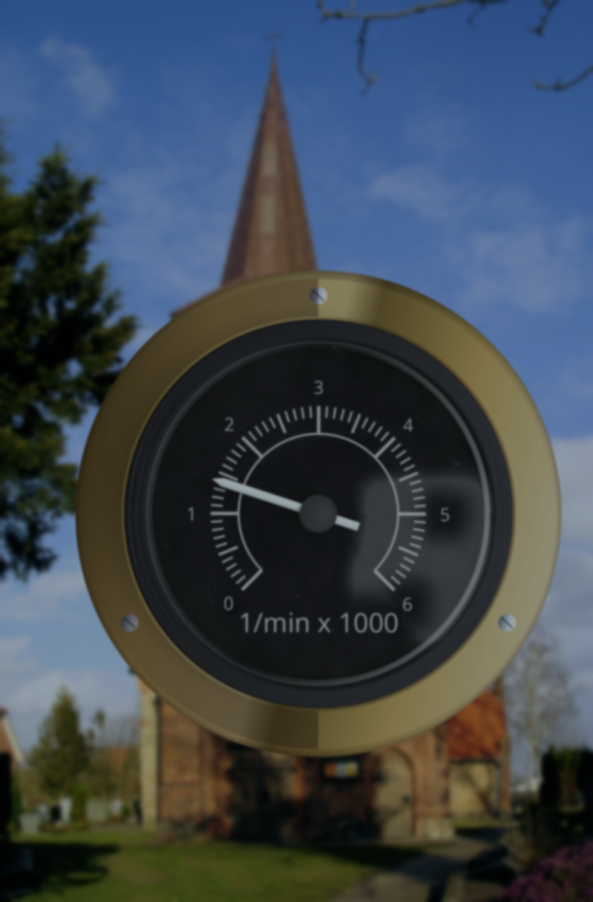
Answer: 1400 rpm
